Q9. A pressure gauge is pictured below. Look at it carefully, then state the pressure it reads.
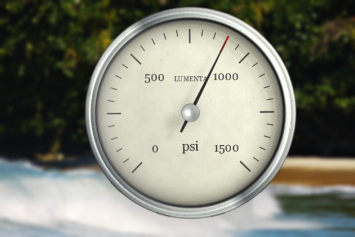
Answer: 900 psi
